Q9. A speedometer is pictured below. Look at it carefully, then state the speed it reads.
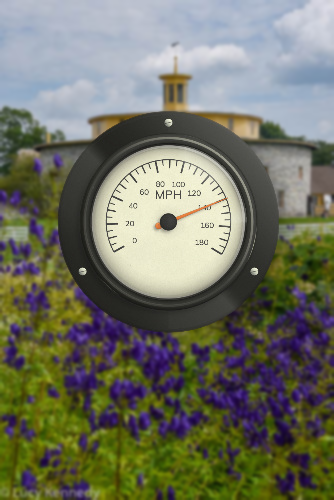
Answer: 140 mph
